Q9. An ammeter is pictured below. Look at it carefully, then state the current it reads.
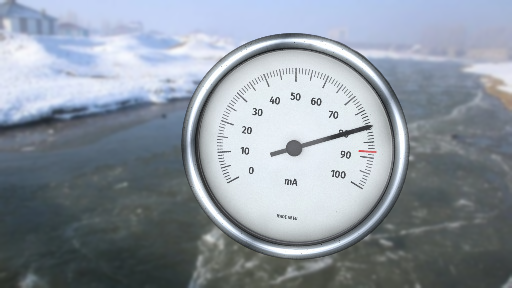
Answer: 80 mA
